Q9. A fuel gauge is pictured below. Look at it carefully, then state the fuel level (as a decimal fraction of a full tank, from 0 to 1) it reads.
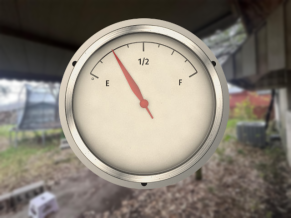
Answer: 0.25
